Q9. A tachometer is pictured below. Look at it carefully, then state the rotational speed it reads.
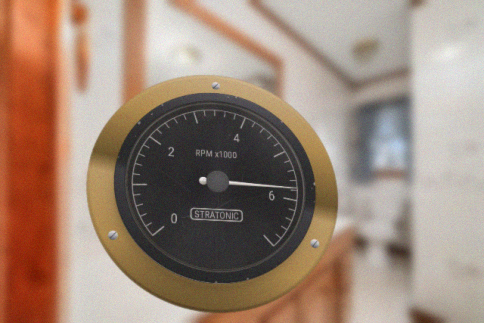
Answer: 5800 rpm
